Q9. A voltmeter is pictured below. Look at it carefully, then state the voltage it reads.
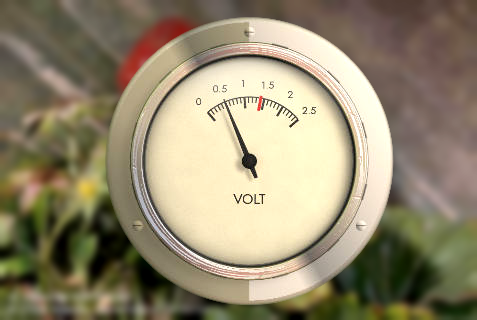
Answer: 0.5 V
